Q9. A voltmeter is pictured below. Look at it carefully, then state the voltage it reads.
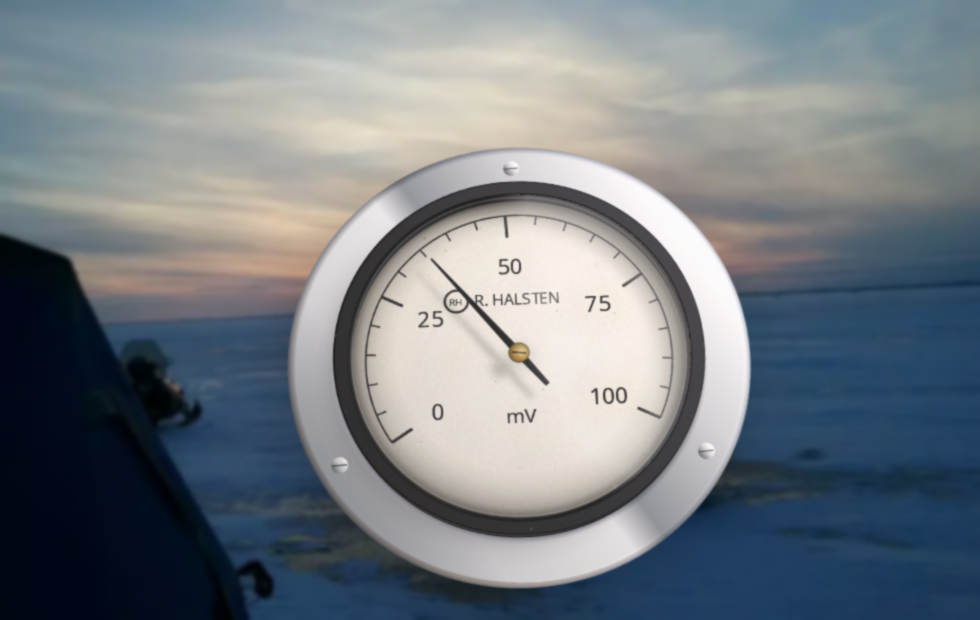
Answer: 35 mV
